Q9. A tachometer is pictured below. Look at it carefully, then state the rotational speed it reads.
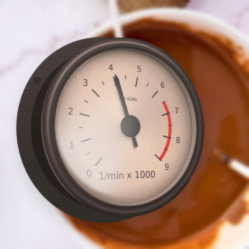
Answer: 4000 rpm
